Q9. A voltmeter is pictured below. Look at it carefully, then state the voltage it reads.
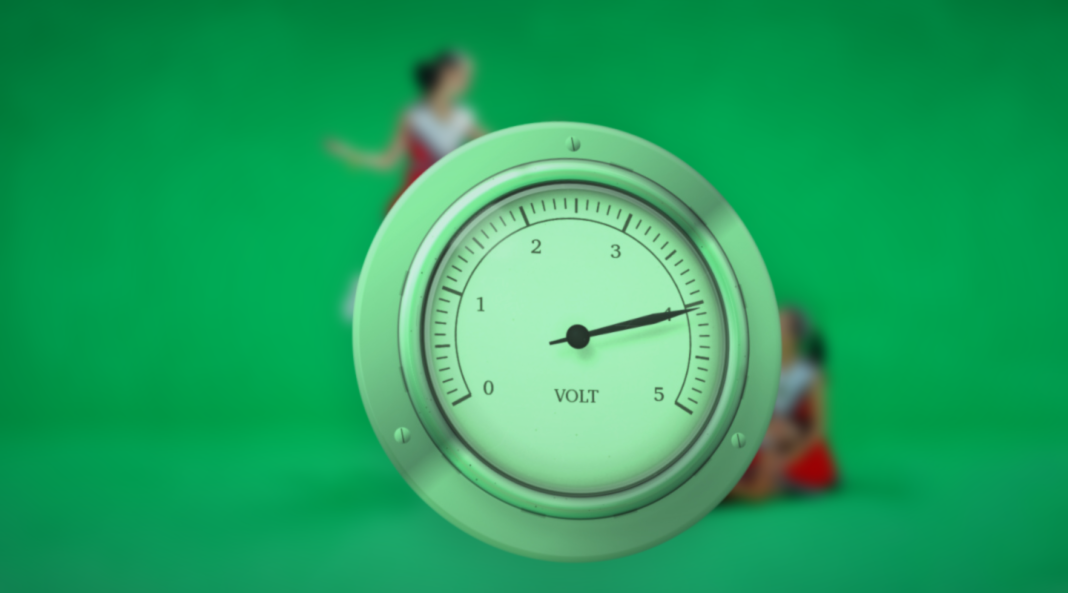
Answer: 4.05 V
